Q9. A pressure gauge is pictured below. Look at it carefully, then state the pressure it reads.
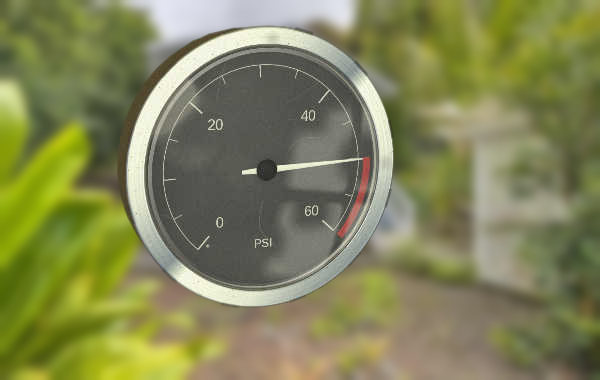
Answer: 50 psi
